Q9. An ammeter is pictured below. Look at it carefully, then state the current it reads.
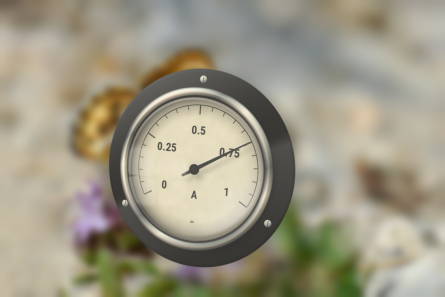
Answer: 0.75 A
